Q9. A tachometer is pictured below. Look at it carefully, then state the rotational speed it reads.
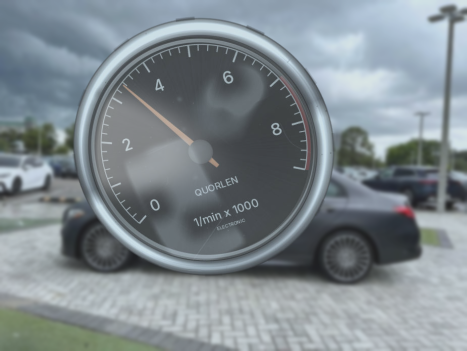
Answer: 3400 rpm
